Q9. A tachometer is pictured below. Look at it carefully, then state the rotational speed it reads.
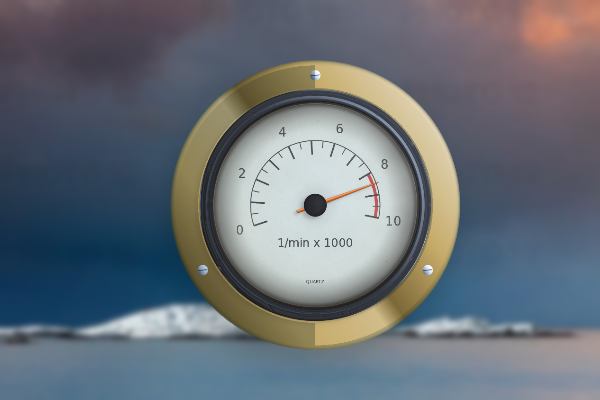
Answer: 8500 rpm
